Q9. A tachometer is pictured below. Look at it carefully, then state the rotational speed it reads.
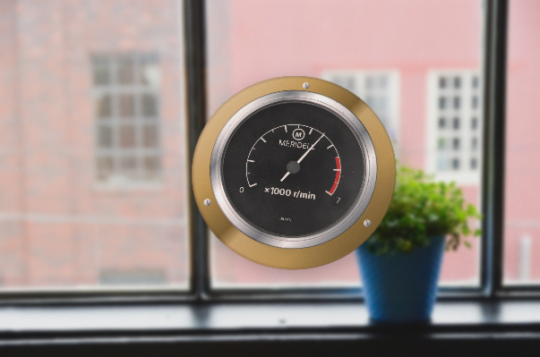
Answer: 4500 rpm
